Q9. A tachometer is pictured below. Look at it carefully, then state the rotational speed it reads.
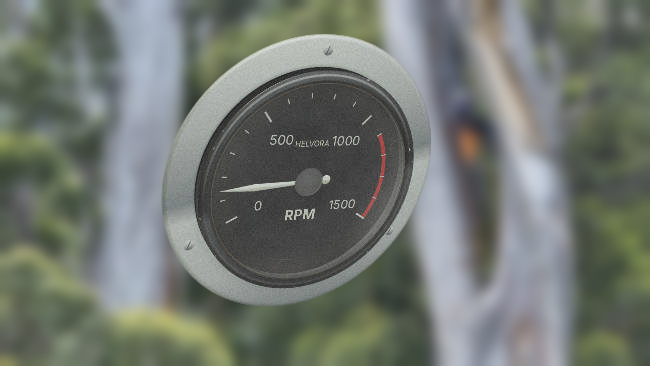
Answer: 150 rpm
